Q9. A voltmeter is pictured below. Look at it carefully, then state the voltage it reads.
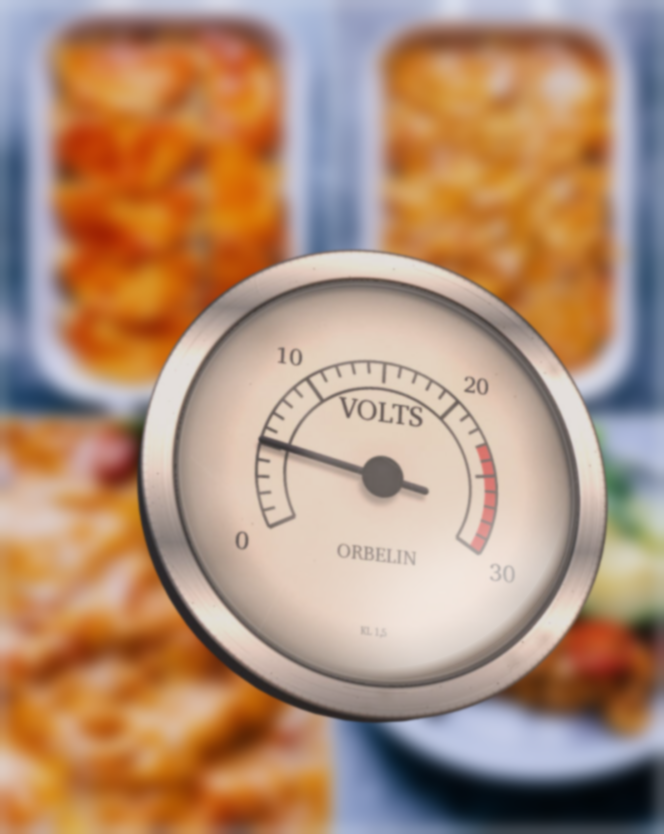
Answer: 5 V
